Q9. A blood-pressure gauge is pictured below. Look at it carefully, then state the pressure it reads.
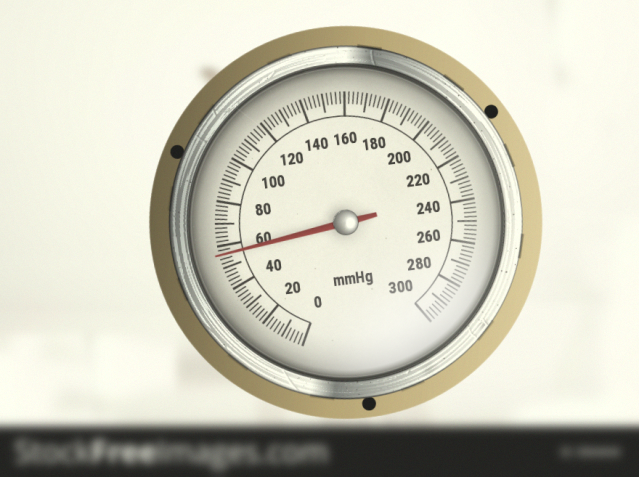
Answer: 56 mmHg
